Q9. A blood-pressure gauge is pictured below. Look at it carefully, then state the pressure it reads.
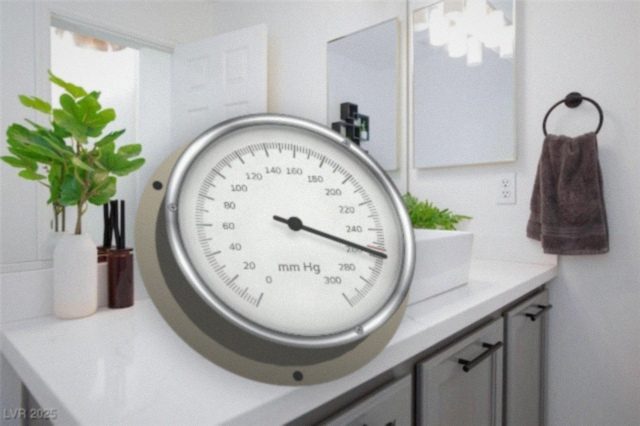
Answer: 260 mmHg
